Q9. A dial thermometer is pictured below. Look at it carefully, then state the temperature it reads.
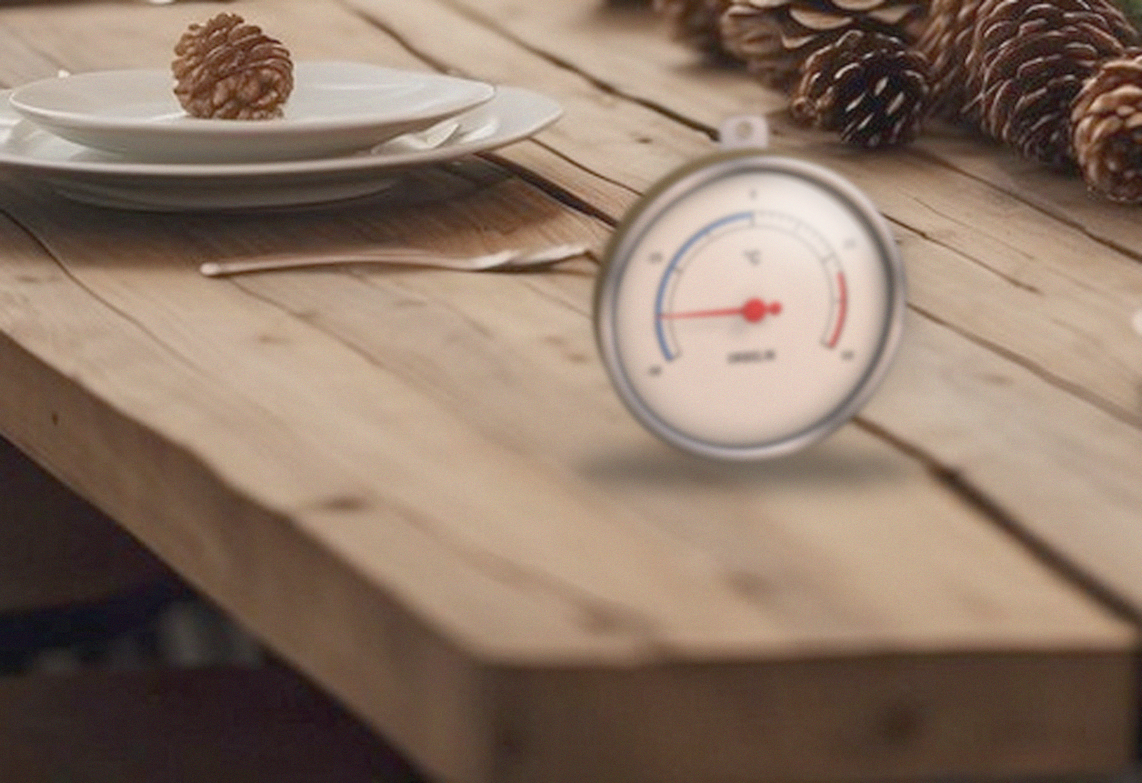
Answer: -37.5 °C
